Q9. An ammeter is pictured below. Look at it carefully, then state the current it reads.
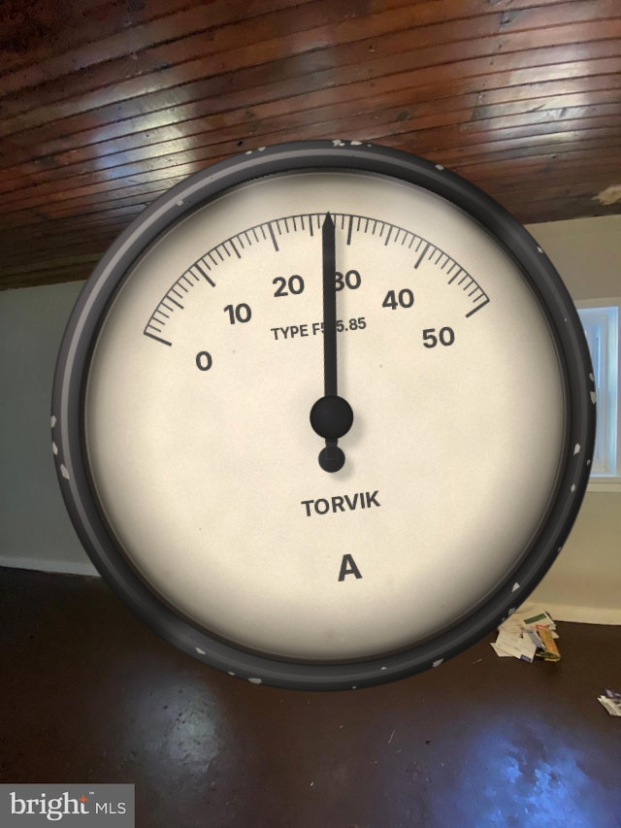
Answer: 27 A
